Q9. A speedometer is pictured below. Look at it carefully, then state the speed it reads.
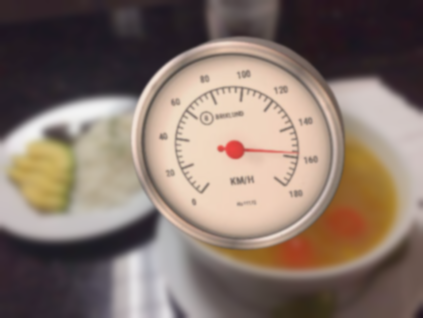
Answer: 156 km/h
